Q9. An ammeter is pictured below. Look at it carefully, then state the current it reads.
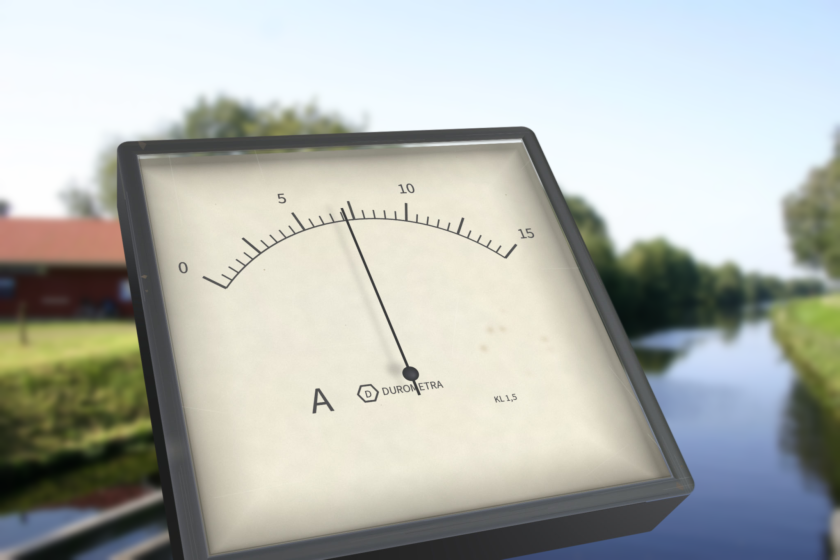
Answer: 7 A
